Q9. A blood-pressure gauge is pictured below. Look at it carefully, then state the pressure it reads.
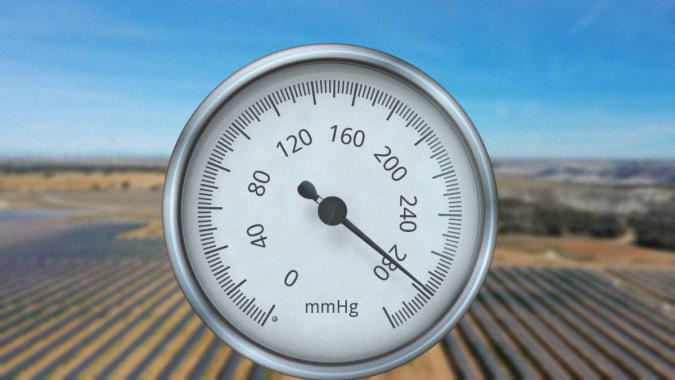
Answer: 278 mmHg
